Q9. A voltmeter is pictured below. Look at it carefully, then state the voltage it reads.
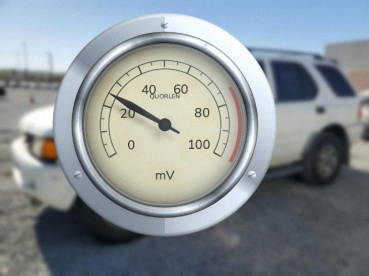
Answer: 25 mV
